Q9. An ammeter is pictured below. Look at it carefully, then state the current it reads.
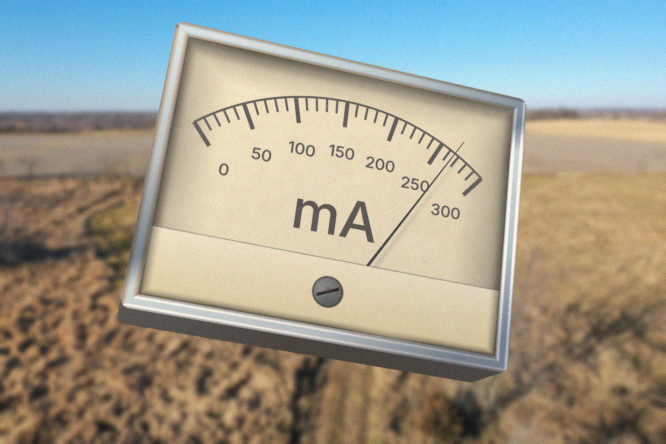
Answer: 265 mA
